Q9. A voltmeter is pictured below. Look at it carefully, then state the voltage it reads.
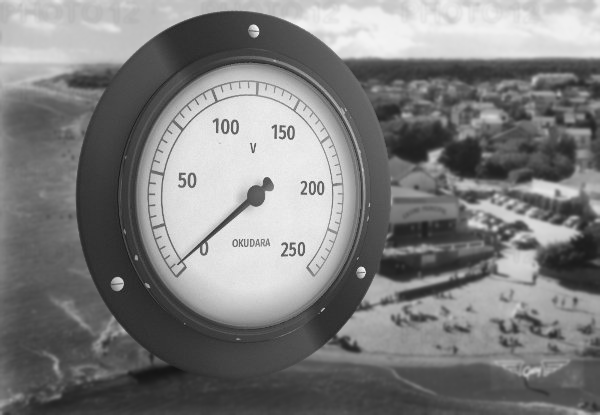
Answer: 5 V
